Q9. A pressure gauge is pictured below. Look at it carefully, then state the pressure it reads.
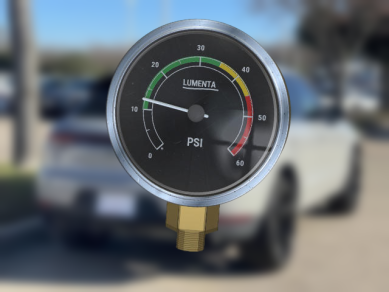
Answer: 12.5 psi
